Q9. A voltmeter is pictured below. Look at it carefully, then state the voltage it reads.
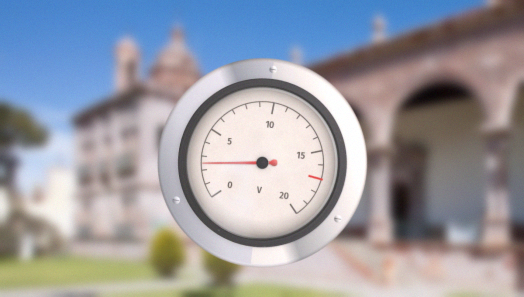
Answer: 2.5 V
